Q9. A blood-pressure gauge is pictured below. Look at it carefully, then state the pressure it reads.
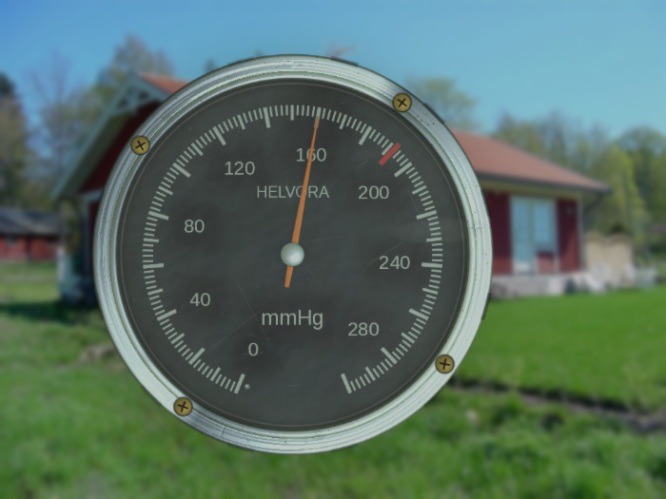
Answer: 160 mmHg
